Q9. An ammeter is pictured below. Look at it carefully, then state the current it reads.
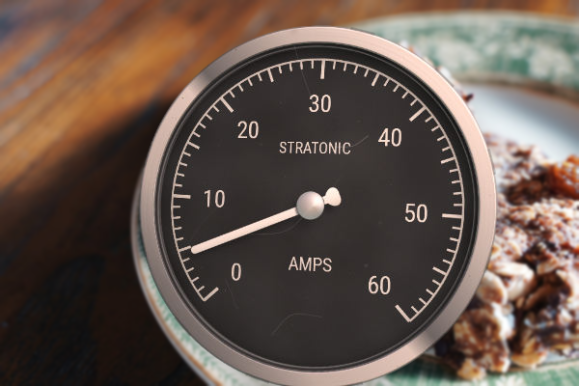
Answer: 4.5 A
